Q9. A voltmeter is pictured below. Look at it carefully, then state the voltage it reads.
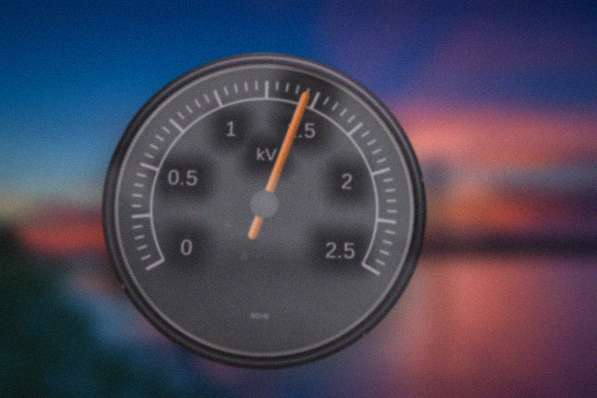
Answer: 1.45 kV
